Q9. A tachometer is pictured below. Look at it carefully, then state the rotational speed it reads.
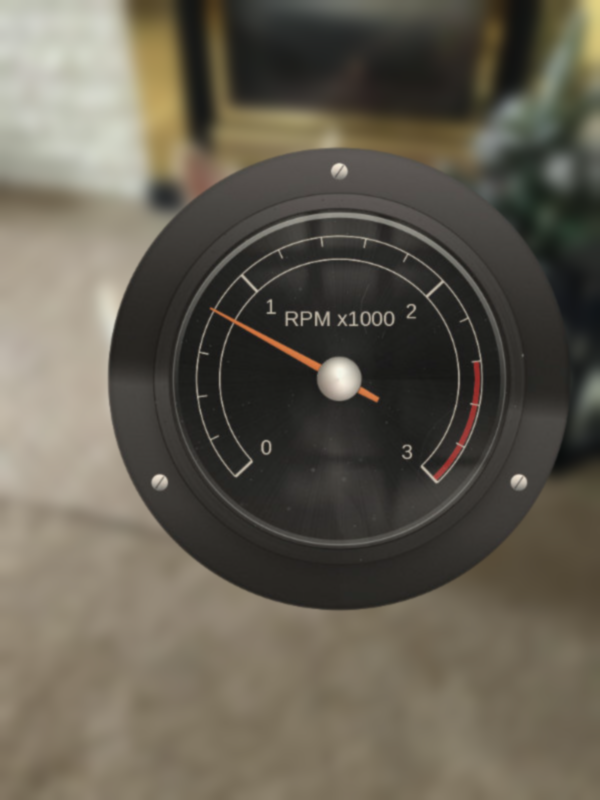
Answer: 800 rpm
